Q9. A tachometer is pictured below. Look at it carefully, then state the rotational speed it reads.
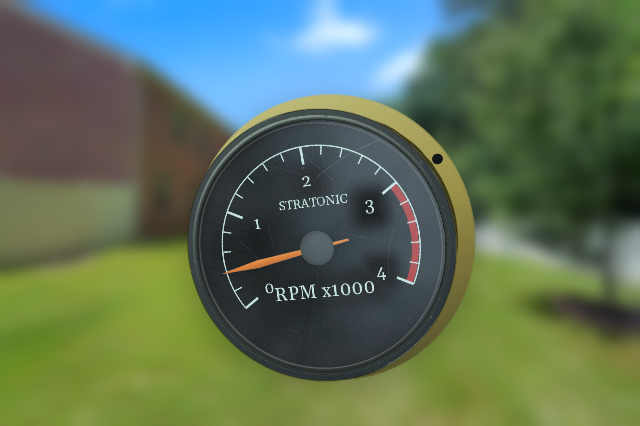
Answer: 400 rpm
